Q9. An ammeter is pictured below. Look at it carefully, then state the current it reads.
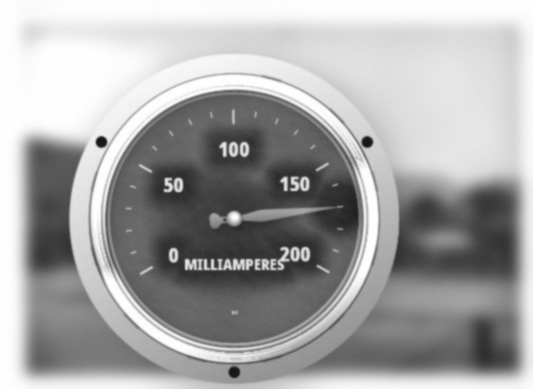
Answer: 170 mA
